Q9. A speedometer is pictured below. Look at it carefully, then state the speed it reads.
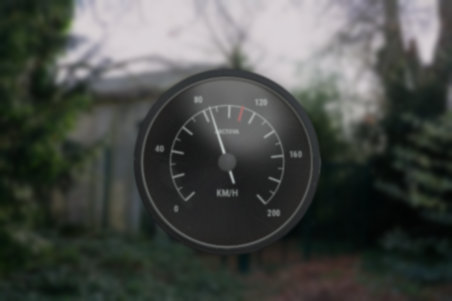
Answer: 85 km/h
